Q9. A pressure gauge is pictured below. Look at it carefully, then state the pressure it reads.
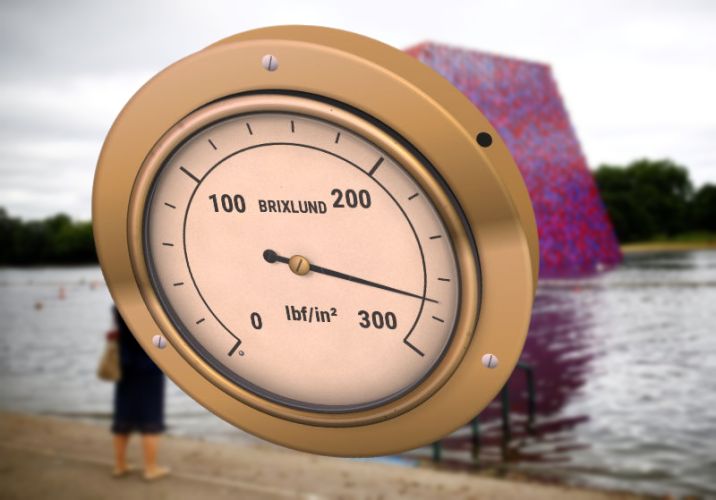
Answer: 270 psi
